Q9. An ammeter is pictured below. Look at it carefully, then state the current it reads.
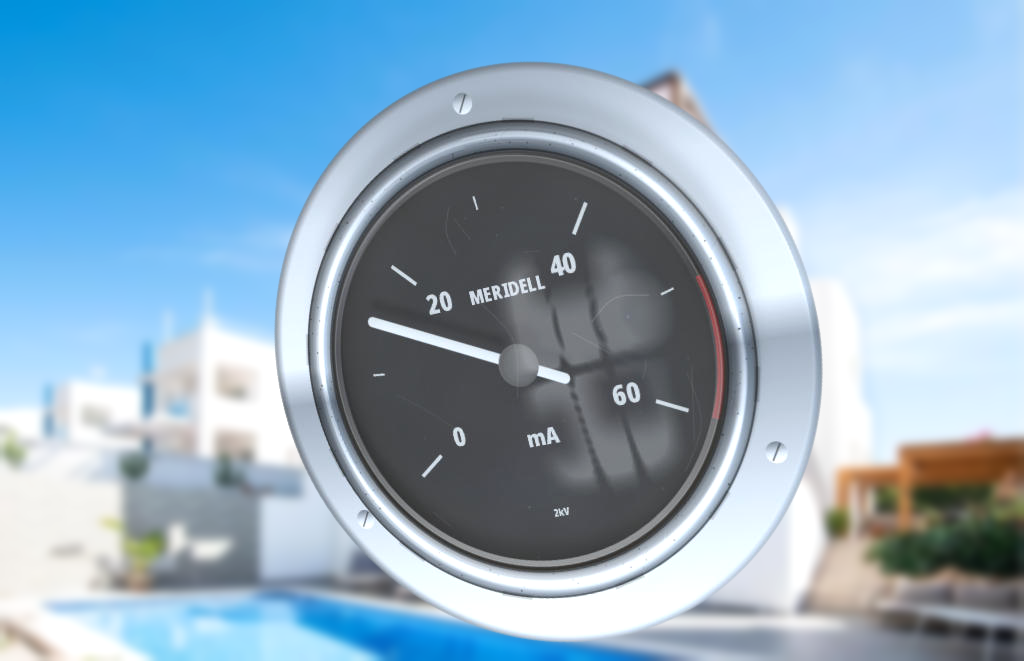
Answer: 15 mA
